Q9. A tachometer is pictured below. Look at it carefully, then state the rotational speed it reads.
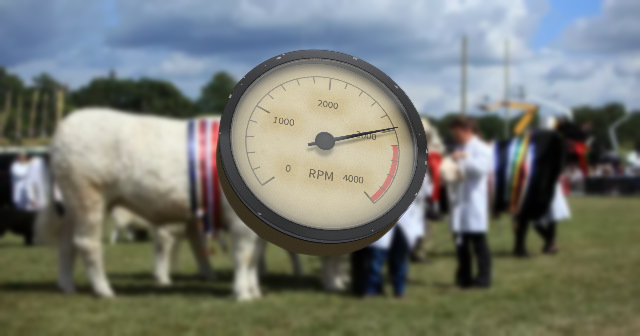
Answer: 3000 rpm
